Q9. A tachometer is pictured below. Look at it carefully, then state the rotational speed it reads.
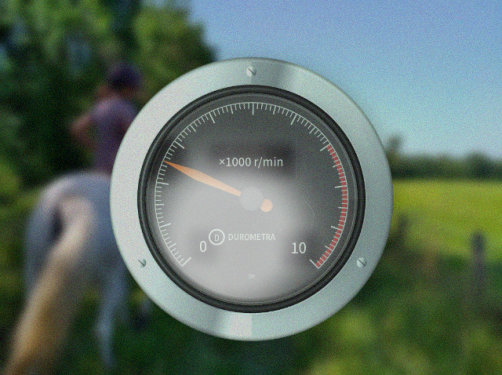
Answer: 2500 rpm
